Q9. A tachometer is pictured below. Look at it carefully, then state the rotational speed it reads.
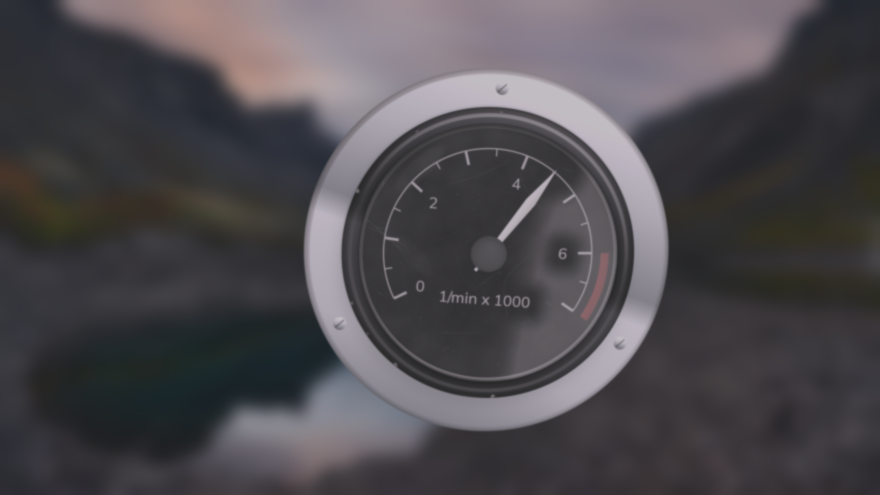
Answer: 4500 rpm
